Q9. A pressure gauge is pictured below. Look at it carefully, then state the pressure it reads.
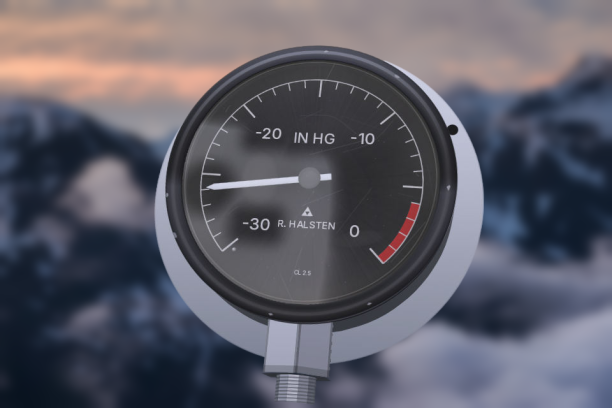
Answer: -26 inHg
